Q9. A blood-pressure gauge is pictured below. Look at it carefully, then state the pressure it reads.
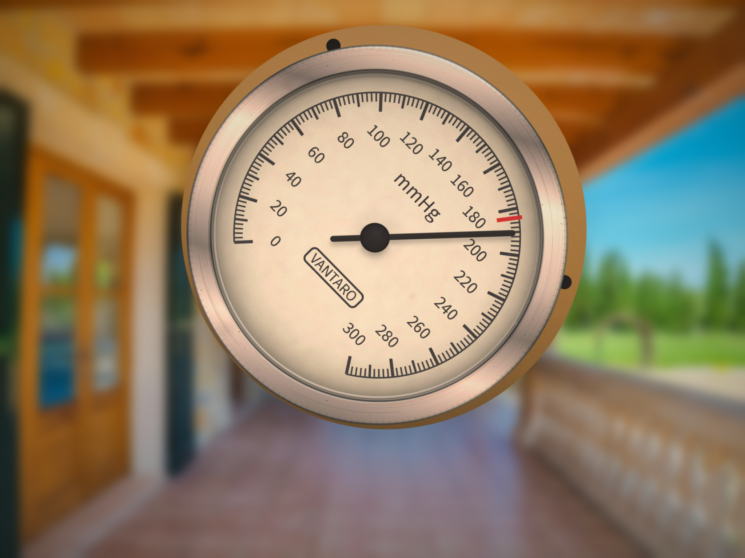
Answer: 190 mmHg
